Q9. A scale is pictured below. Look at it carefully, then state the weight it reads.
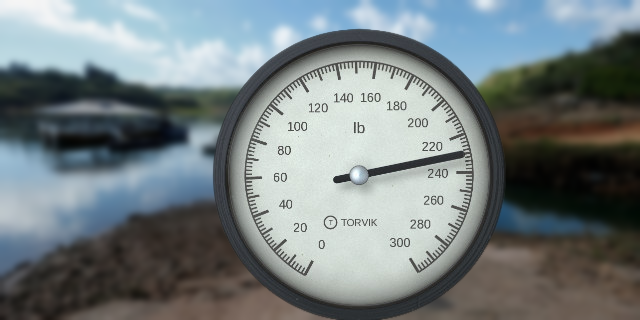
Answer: 230 lb
